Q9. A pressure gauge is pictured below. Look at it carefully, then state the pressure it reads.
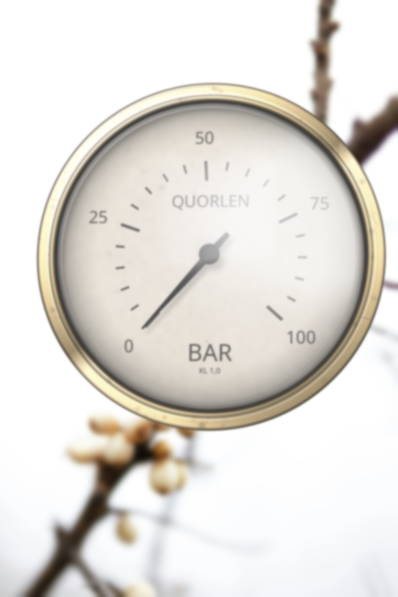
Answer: 0 bar
